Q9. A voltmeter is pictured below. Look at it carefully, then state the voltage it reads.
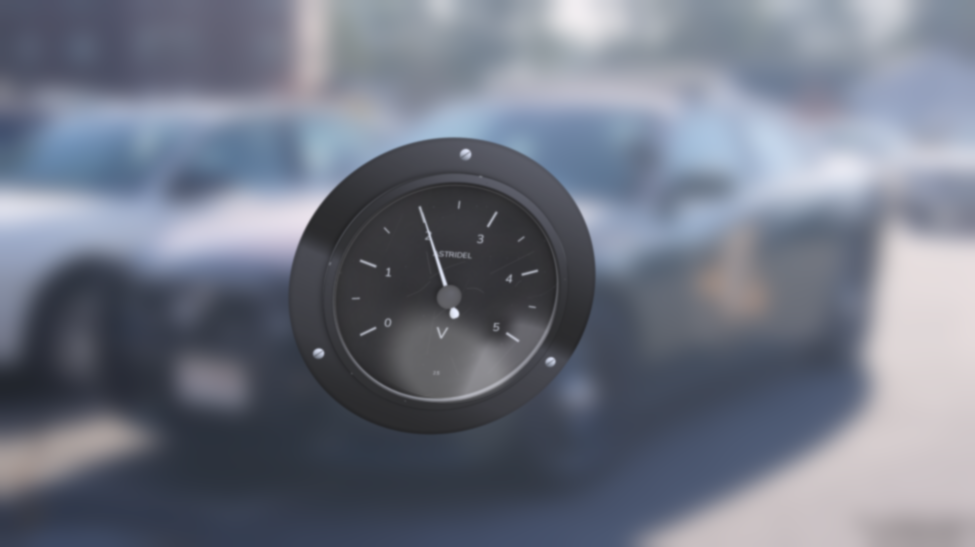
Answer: 2 V
